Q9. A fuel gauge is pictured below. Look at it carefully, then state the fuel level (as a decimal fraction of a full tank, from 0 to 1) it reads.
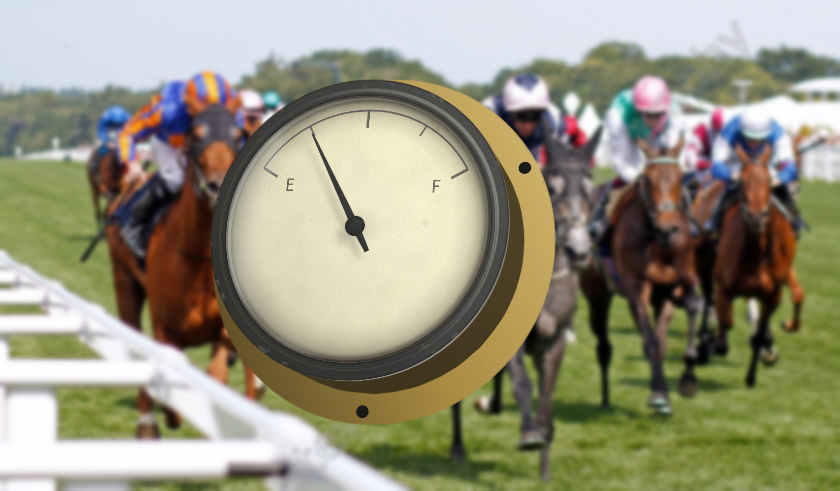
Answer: 0.25
